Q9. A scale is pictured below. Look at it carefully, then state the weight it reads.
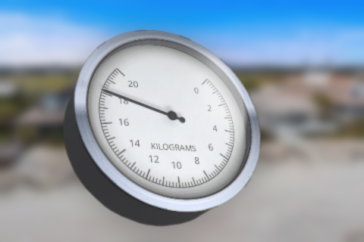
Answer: 18 kg
